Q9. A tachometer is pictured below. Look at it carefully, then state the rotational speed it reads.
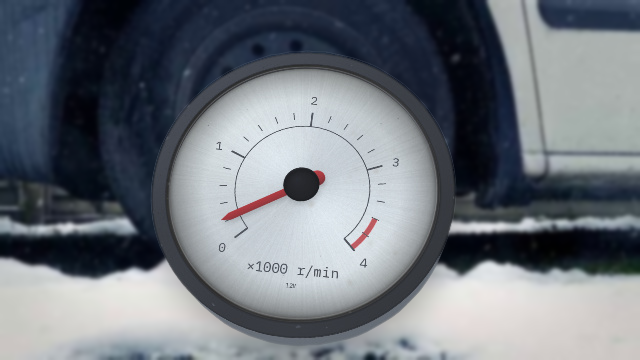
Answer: 200 rpm
